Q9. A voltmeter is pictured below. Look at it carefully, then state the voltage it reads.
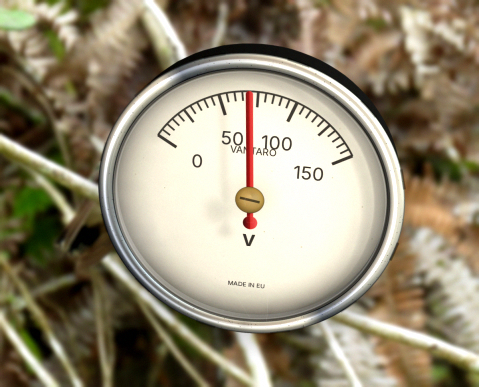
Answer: 70 V
